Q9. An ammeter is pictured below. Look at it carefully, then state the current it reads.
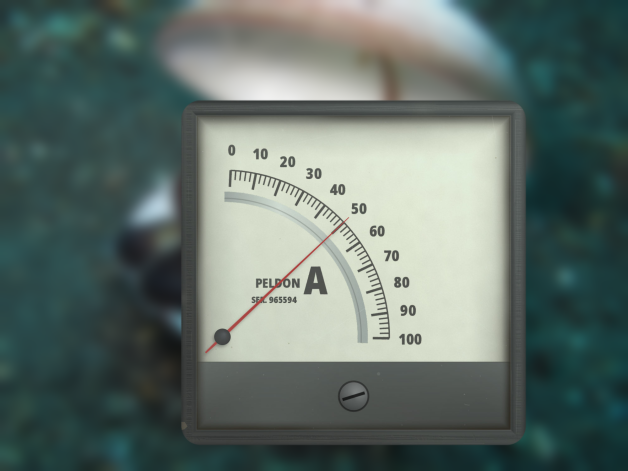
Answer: 50 A
